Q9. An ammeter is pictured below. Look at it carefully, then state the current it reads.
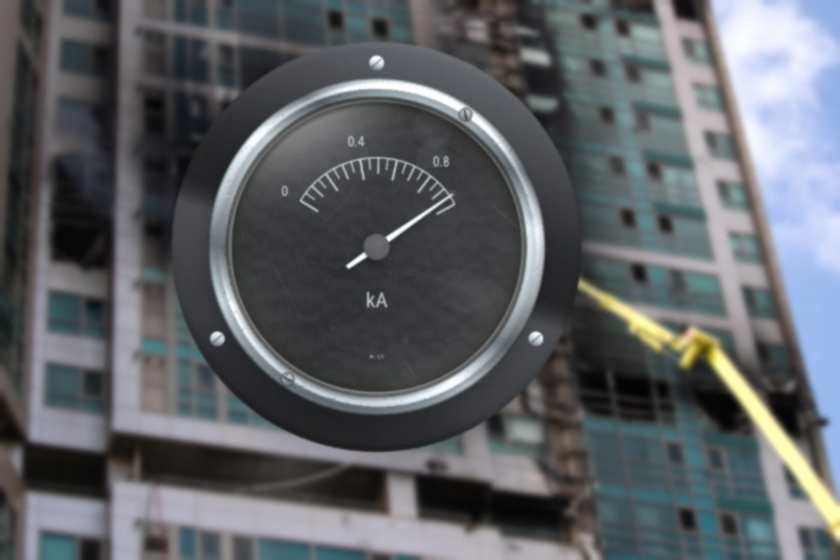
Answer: 0.95 kA
